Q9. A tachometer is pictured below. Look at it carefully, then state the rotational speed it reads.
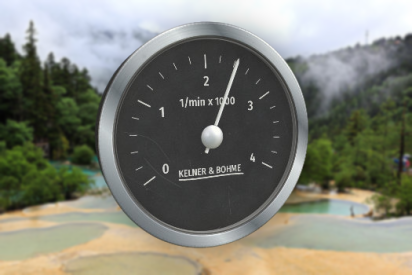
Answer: 2400 rpm
